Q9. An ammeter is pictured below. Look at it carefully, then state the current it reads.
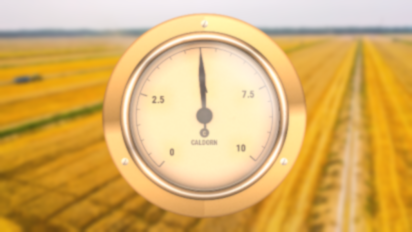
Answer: 5 A
